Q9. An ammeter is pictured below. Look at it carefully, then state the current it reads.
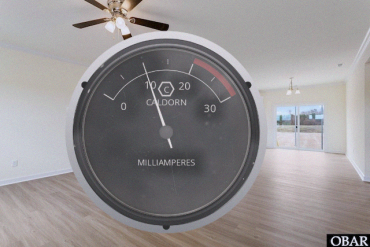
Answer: 10 mA
